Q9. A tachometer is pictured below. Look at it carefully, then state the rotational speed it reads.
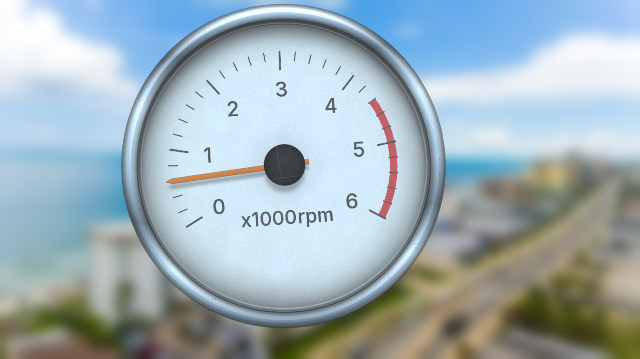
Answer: 600 rpm
